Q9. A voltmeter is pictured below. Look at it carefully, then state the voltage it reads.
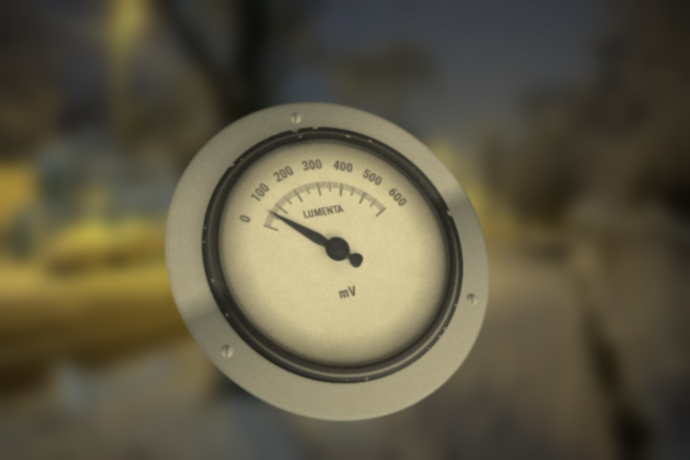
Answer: 50 mV
